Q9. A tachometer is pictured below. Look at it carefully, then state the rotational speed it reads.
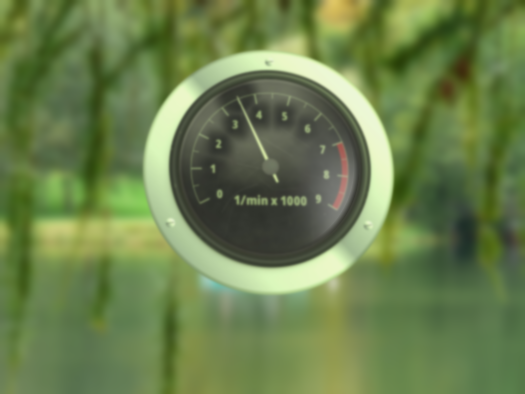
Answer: 3500 rpm
